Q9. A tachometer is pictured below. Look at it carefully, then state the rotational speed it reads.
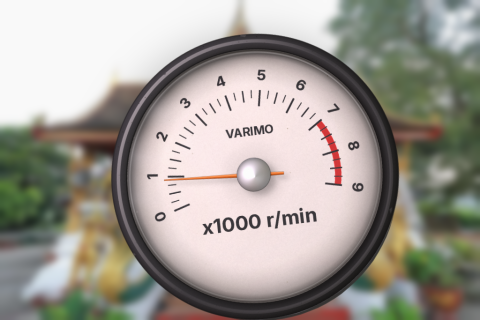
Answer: 875 rpm
